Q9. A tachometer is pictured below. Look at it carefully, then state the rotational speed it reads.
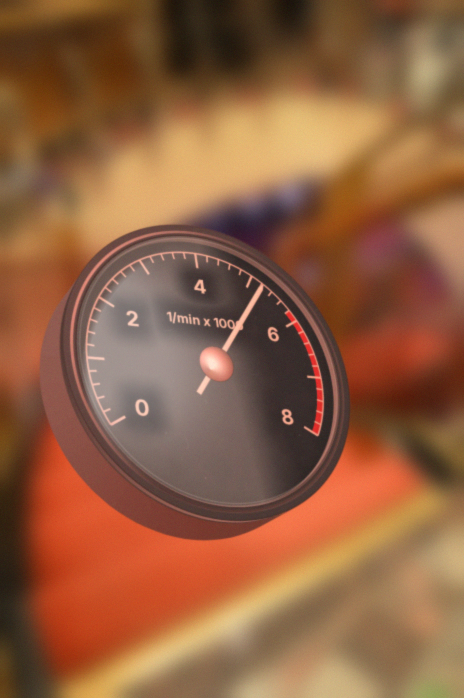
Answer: 5200 rpm
